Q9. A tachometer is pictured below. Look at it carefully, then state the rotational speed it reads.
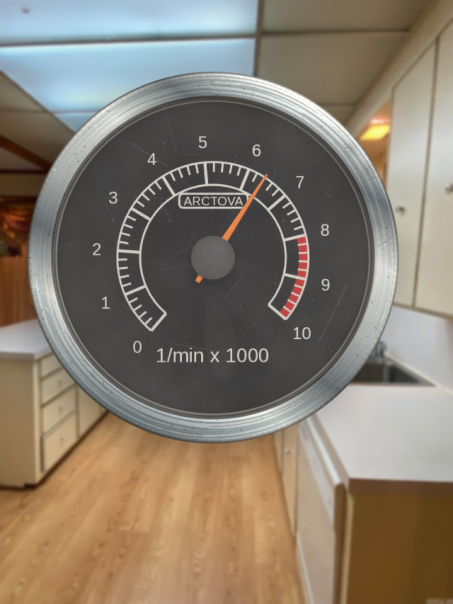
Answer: 6400 rpm
